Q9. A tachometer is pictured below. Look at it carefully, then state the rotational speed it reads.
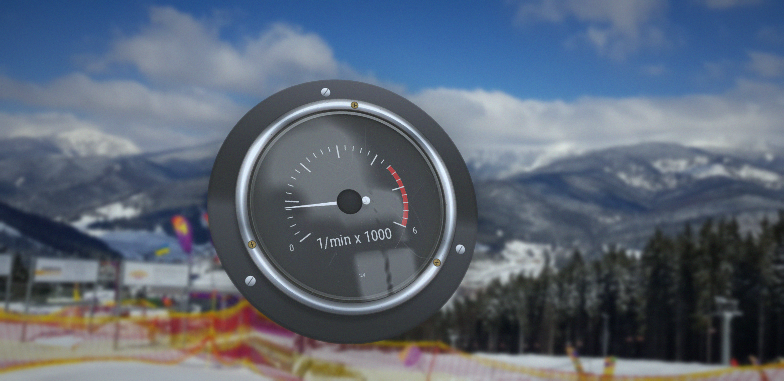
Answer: 800 rpm
